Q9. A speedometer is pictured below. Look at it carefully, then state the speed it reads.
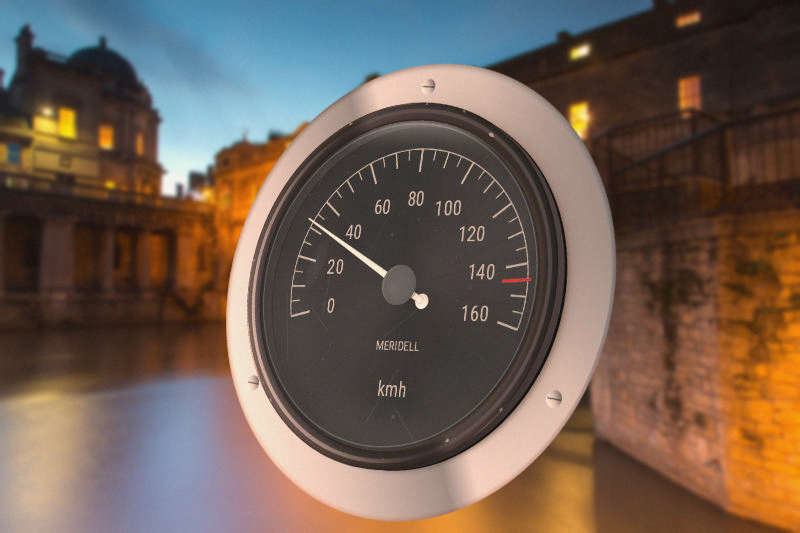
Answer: 32.5 km/h
